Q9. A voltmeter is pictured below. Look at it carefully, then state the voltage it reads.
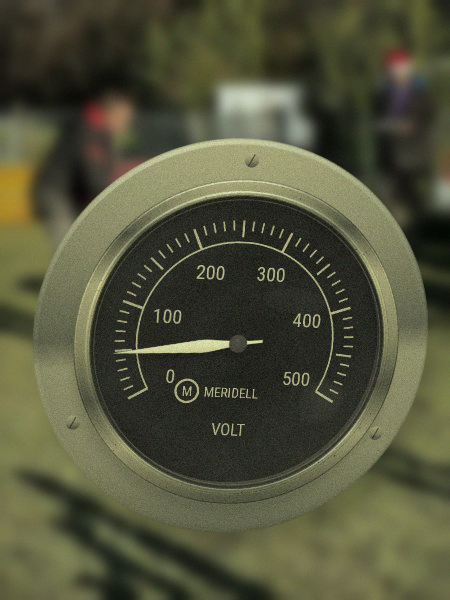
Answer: 50 V
